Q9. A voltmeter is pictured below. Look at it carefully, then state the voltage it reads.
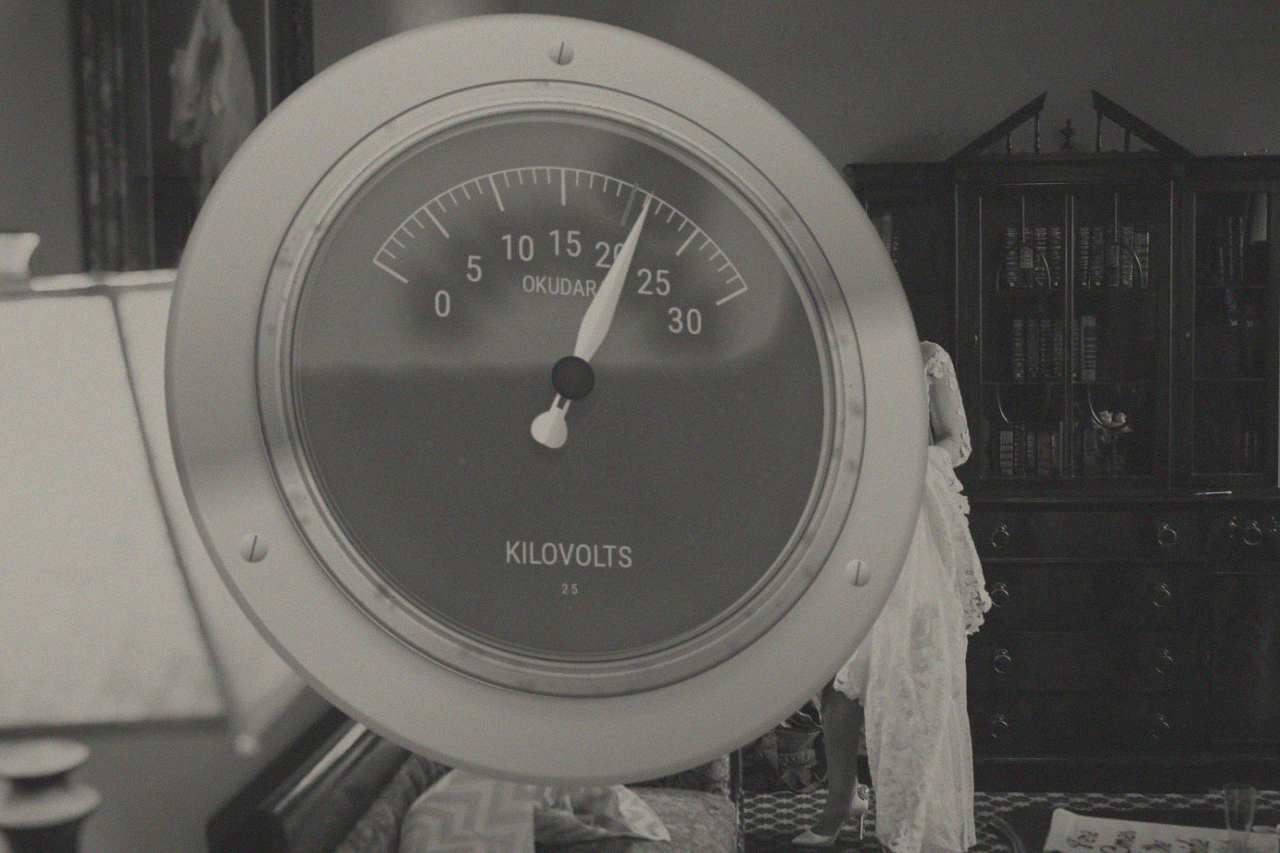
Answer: 21 kV
